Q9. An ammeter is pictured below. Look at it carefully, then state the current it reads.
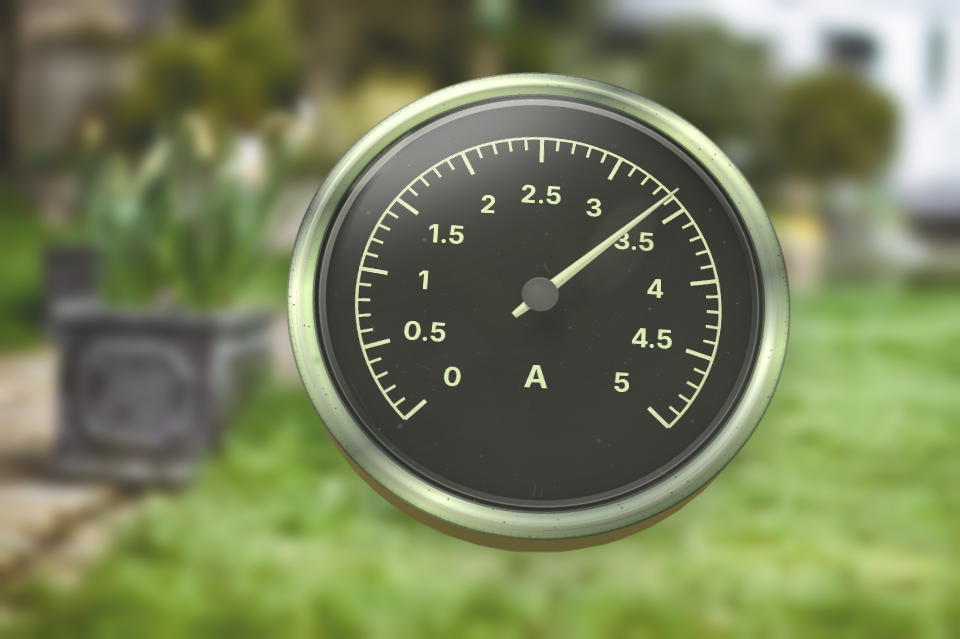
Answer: 3.4 A
